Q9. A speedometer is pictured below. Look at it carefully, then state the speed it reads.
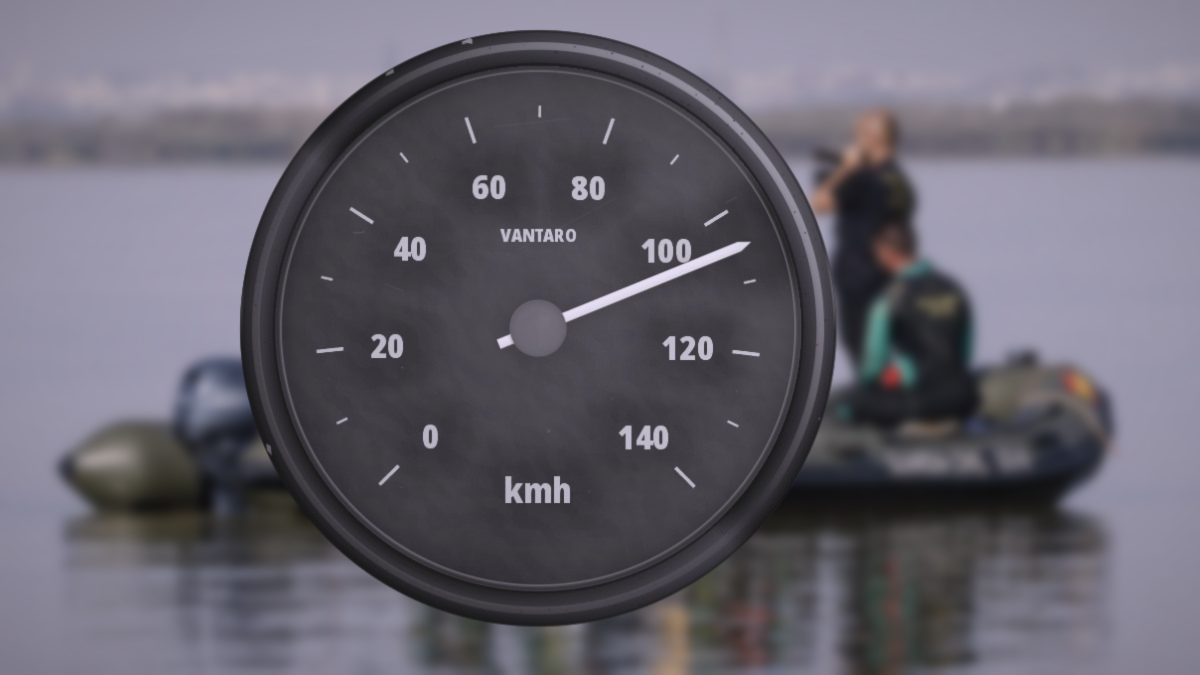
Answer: 105 km/h
